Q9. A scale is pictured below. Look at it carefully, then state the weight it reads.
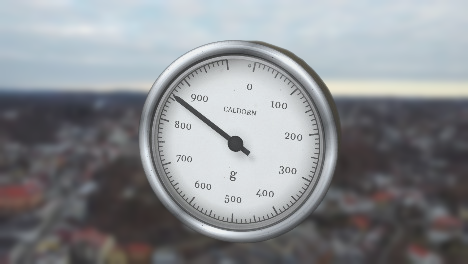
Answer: 860 g
